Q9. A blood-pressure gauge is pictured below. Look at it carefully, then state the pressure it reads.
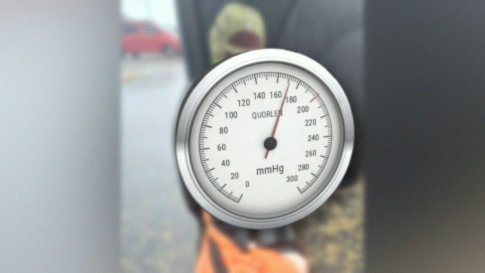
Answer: 170 mmHg
